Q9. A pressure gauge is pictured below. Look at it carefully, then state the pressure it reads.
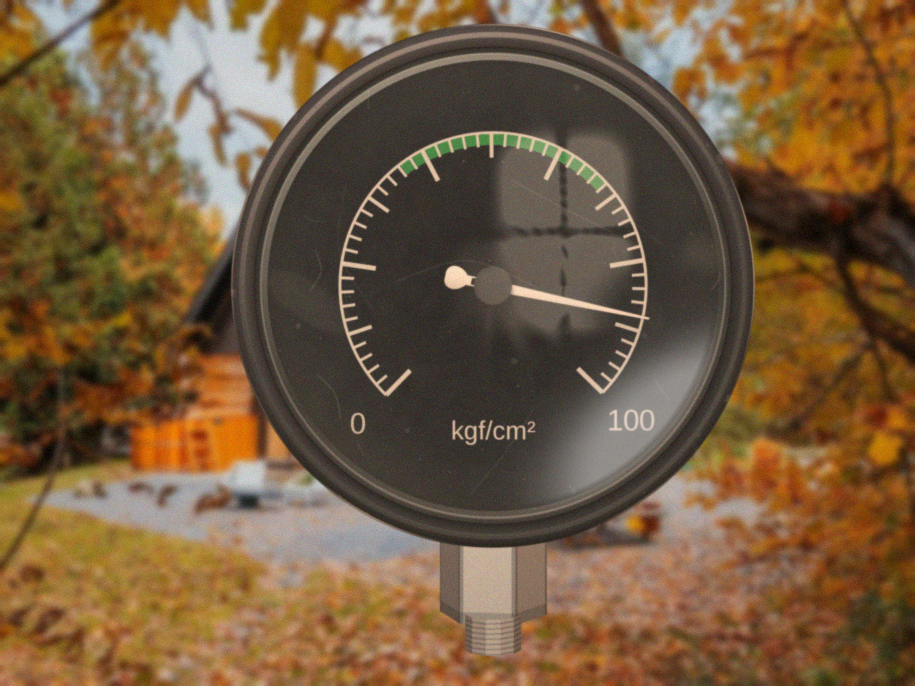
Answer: 88 kg/cm²
